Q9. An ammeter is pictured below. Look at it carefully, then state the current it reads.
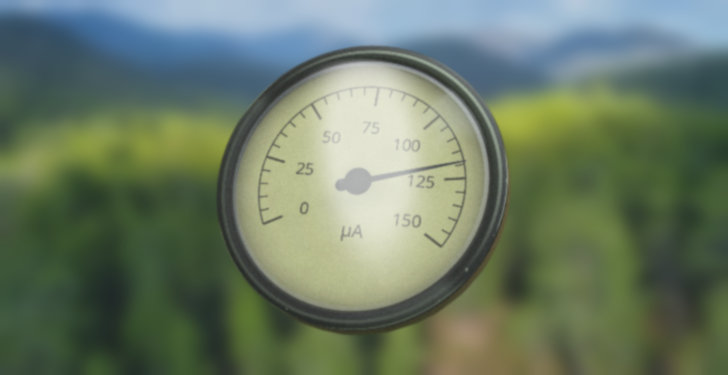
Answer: 120 µA
